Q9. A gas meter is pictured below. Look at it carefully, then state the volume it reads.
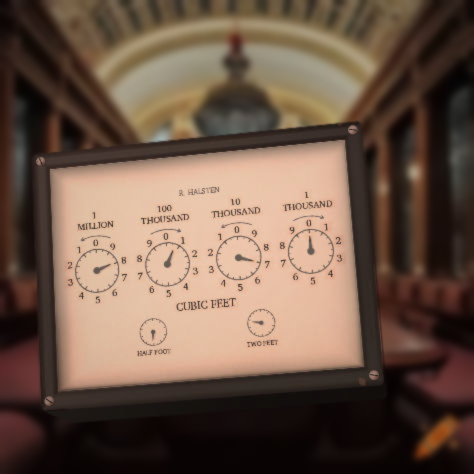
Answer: 807000 ft³
